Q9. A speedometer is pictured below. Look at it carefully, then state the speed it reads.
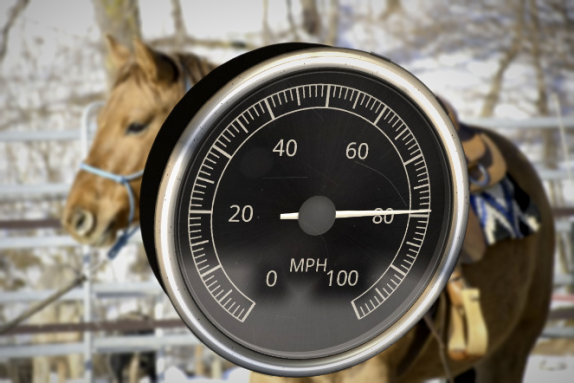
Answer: 79 mph
